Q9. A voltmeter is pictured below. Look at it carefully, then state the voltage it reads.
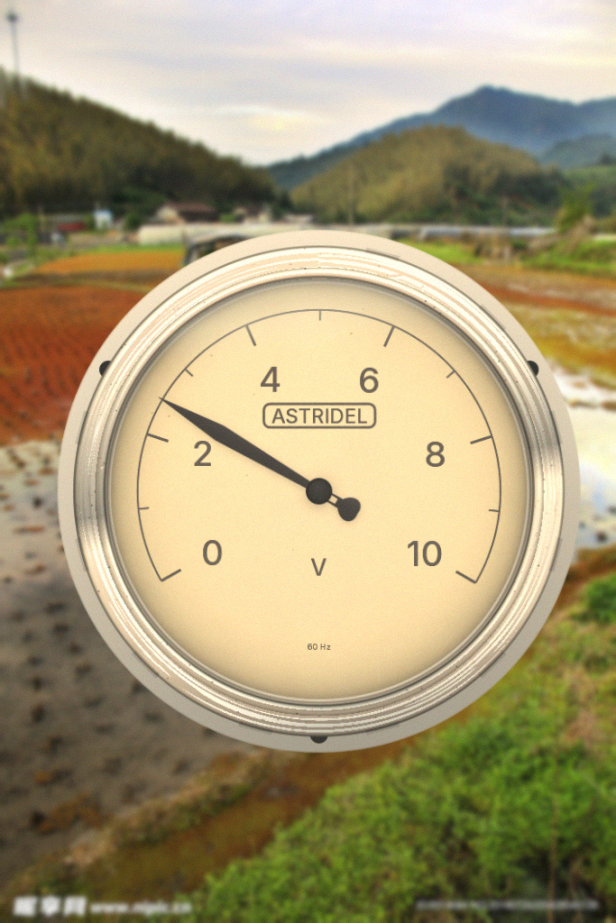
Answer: 2.5 V
